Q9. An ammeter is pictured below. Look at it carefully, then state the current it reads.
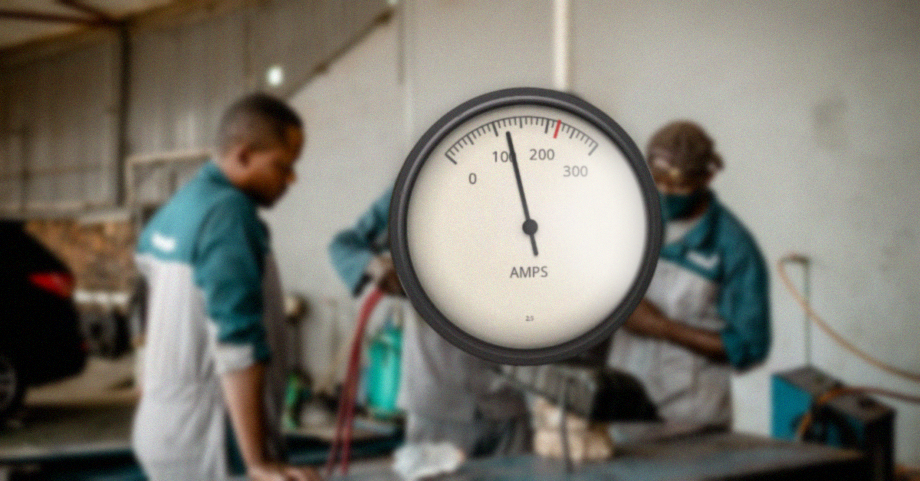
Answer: 120 A
